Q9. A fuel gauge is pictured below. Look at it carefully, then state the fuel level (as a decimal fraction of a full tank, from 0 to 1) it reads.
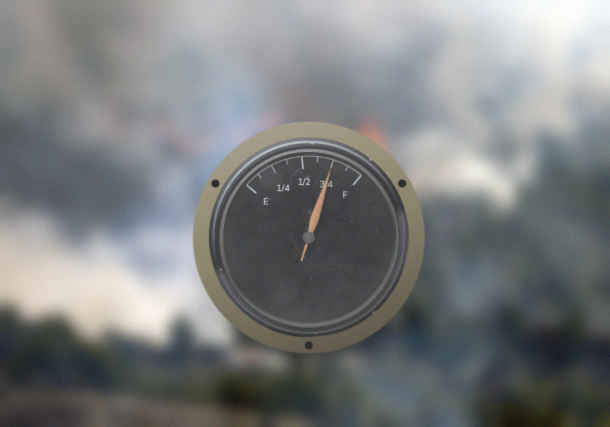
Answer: 0.75
